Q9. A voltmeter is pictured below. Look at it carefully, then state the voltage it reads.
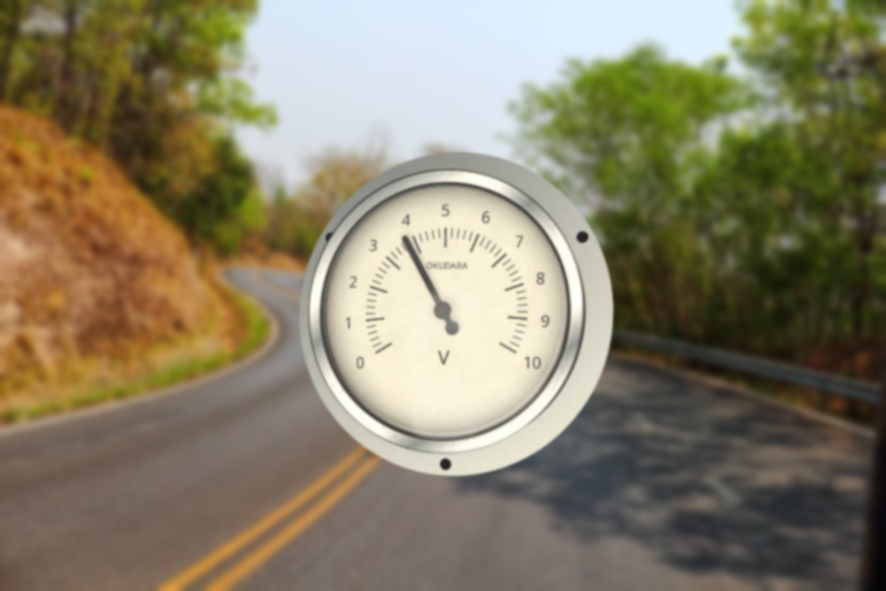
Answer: 3.8 V
